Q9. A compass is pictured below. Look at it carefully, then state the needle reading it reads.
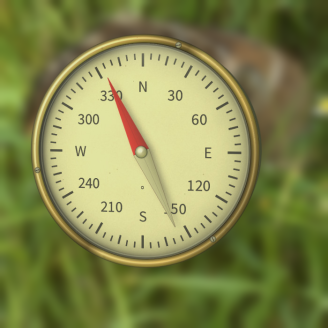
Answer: 335 °
